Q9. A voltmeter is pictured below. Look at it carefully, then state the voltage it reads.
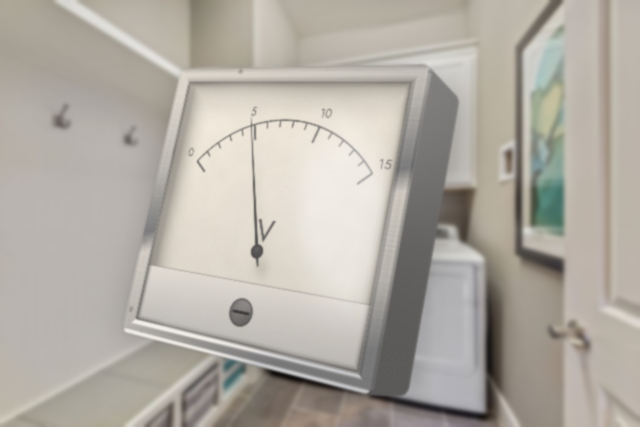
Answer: 5 V
